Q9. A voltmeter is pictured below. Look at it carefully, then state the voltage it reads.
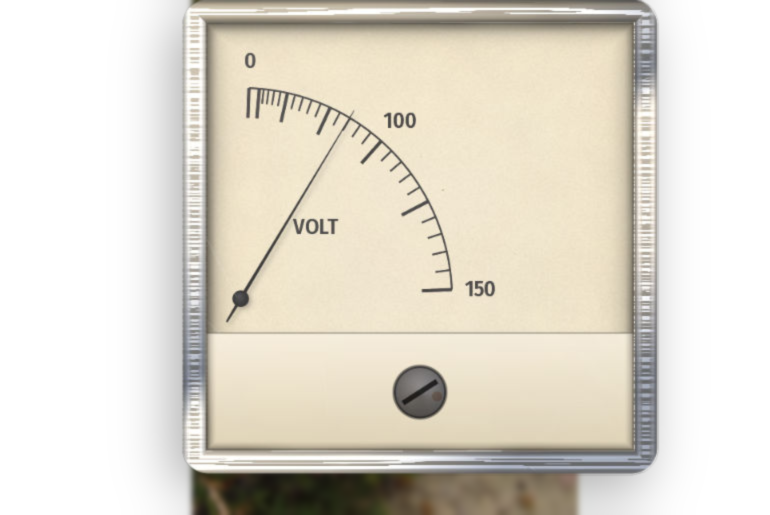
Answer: 85 V
